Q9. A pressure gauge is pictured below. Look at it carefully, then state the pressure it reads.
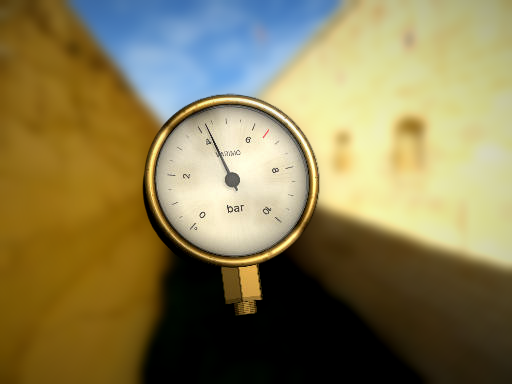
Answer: 4.25 bar
